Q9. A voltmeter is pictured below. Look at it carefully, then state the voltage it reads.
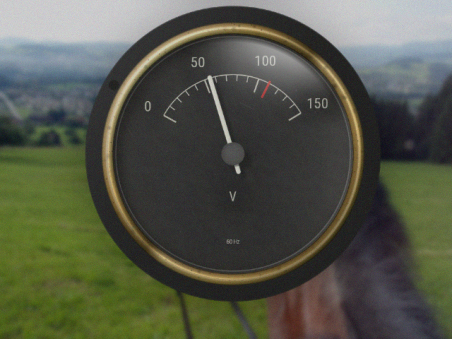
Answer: 55 V
